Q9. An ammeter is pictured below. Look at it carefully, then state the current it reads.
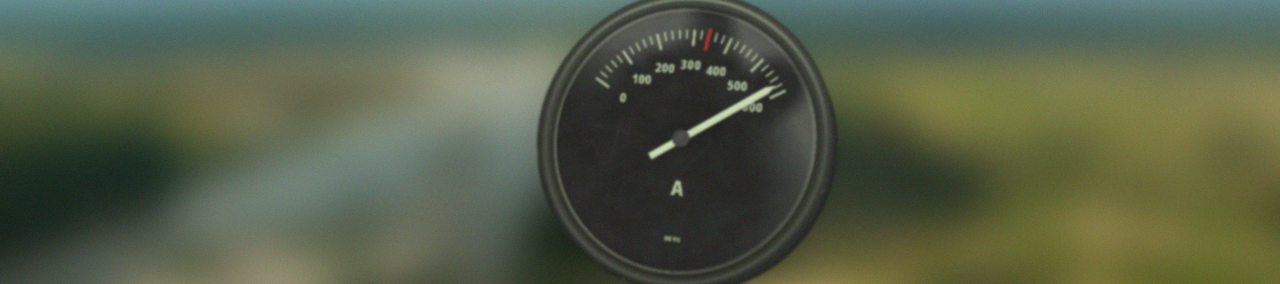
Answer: 580 A
